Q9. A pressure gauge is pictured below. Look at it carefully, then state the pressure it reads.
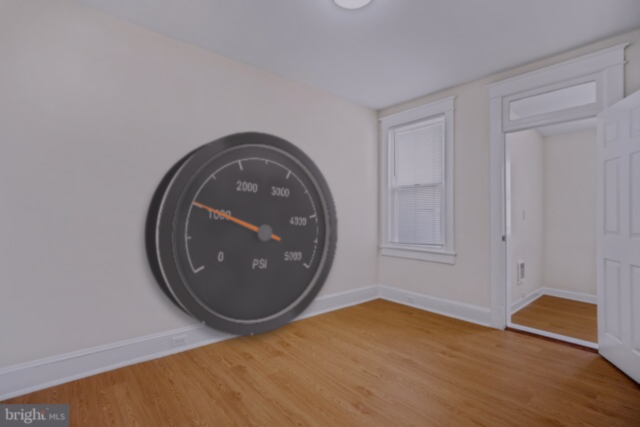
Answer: 1000 psi
